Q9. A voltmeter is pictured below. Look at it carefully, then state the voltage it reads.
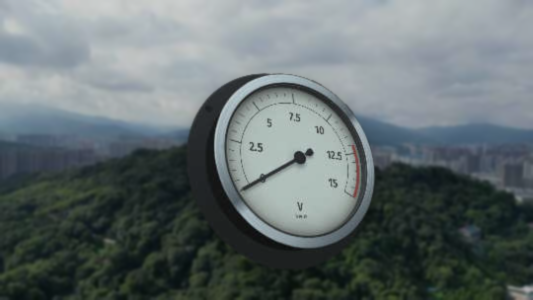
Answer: 0 V
